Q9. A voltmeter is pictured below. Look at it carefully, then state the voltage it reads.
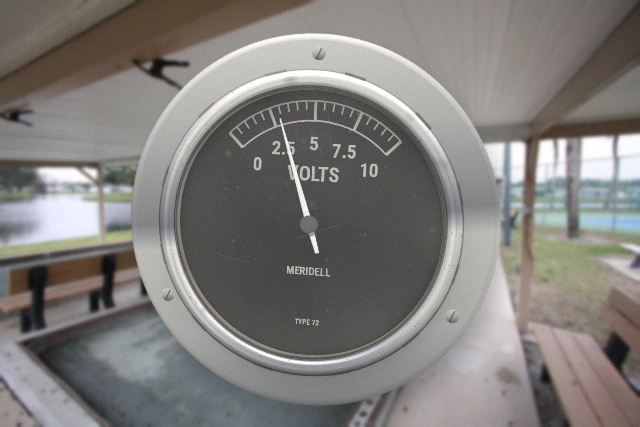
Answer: 3 V
